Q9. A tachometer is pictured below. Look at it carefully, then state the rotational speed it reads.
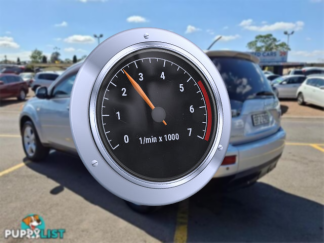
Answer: 2500 rpm
